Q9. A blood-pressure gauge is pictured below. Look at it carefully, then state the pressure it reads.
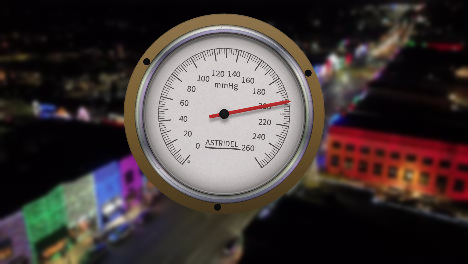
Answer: 200 mmHg
